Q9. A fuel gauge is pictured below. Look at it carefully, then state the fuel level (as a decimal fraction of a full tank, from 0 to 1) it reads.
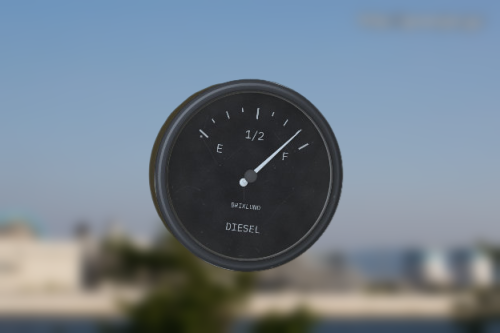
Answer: 0.875
